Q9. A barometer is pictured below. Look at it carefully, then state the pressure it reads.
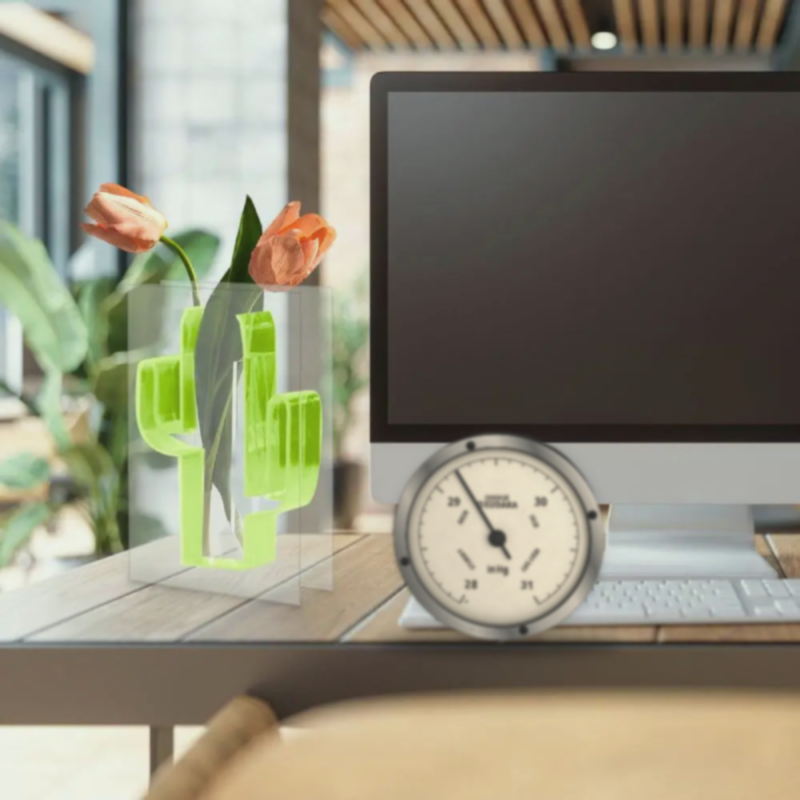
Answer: 29.2 inHg
